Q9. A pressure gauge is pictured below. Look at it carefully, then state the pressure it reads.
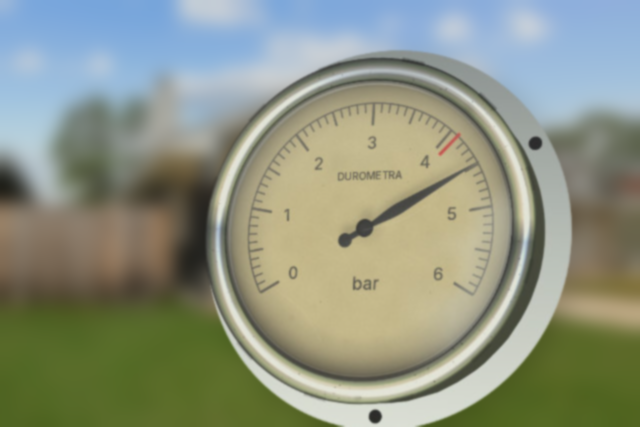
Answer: 4.5 bar
